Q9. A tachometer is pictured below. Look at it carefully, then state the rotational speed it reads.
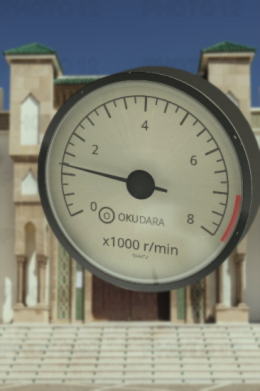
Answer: 1250 rpm
